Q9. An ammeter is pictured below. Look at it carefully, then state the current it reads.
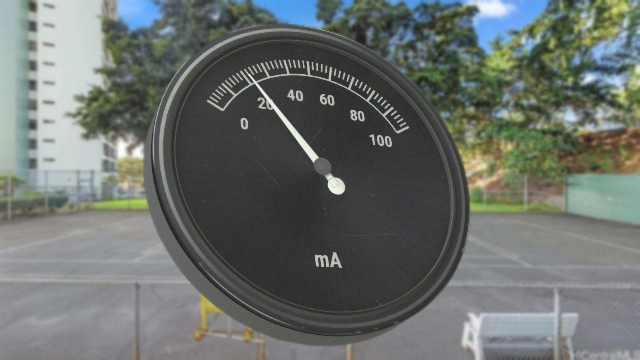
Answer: 20 mA
